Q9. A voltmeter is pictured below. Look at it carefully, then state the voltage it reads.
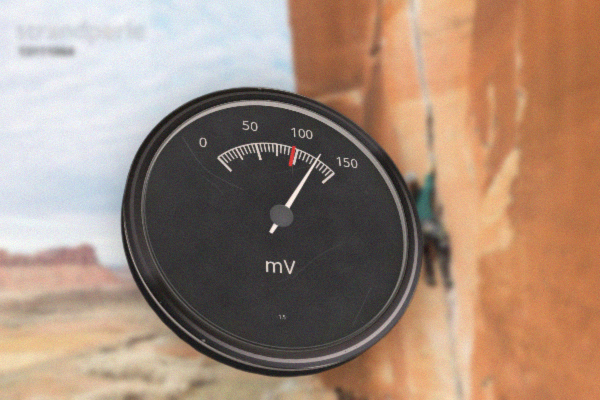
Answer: 125 mV
